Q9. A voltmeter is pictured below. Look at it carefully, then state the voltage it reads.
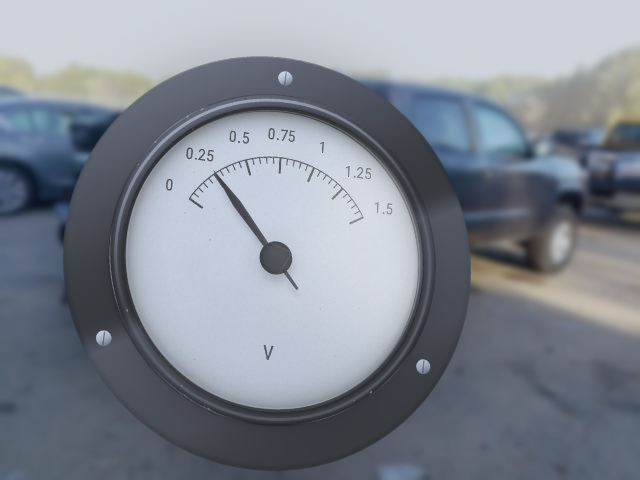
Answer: 0.25 V
